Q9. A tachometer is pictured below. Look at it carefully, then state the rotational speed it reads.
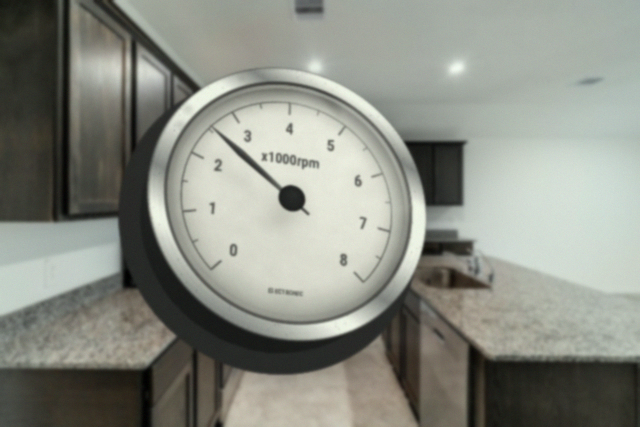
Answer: 2500 rpm
